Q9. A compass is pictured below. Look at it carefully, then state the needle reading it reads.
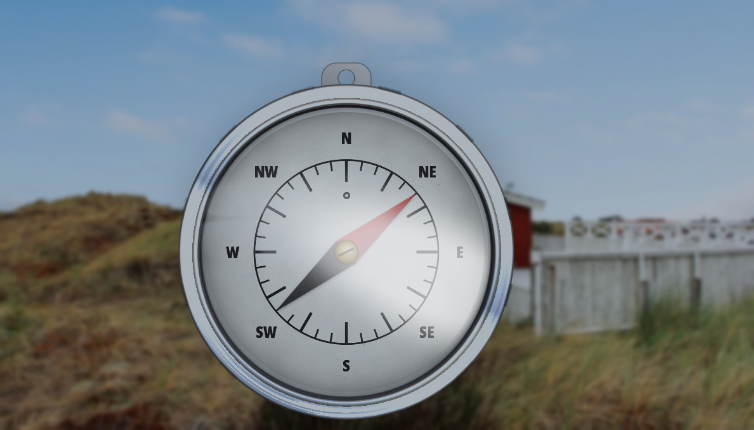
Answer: 50 °
